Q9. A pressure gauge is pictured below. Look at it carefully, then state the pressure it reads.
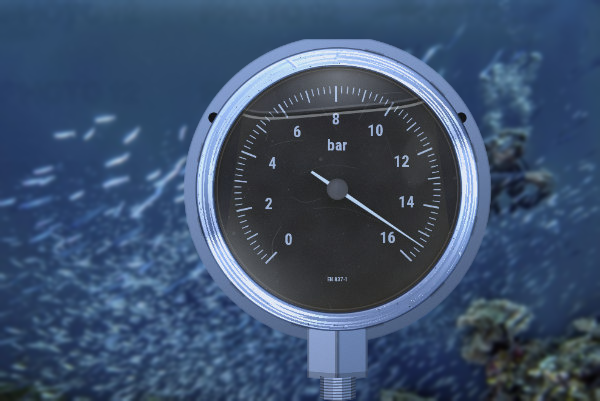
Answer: 15.4 bar
